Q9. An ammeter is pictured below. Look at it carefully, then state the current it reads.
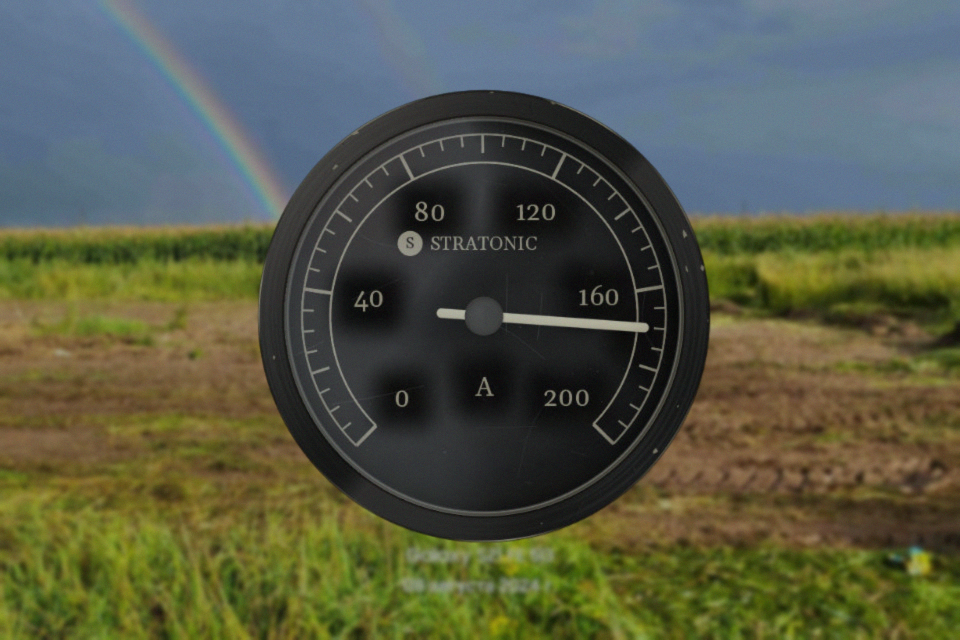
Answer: 170 A
